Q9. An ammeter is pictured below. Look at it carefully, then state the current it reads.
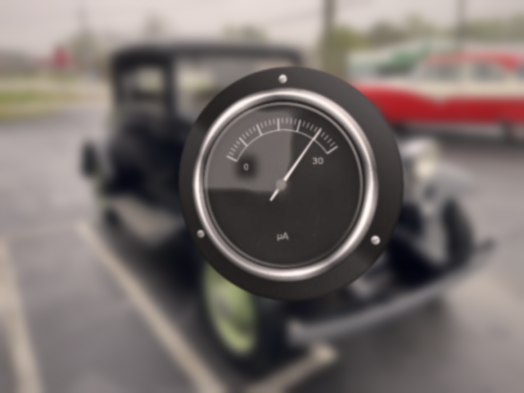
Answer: 25 µA
